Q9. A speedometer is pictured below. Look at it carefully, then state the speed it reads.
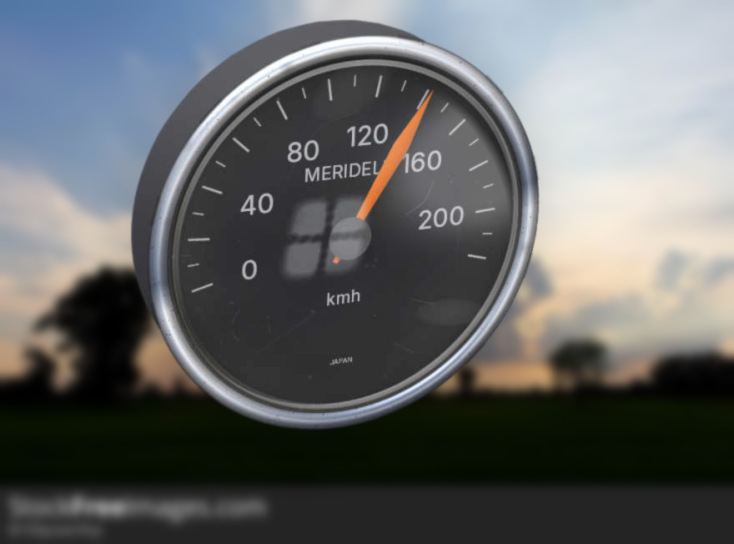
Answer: 140 km/h
